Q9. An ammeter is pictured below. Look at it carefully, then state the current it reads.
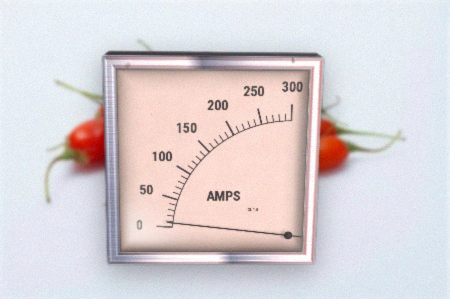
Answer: 10 A
